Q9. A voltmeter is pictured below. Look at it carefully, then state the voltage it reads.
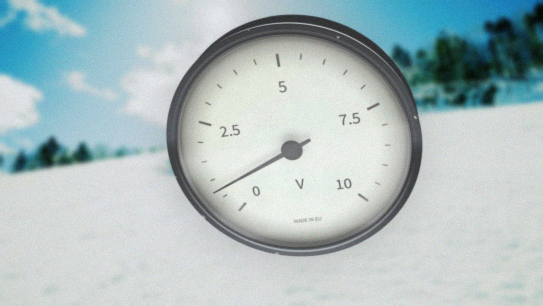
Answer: 0.75 V
